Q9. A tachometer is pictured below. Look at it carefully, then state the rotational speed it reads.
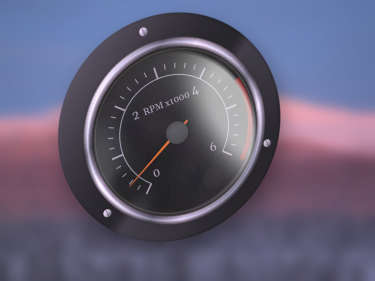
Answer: 400 rpm
